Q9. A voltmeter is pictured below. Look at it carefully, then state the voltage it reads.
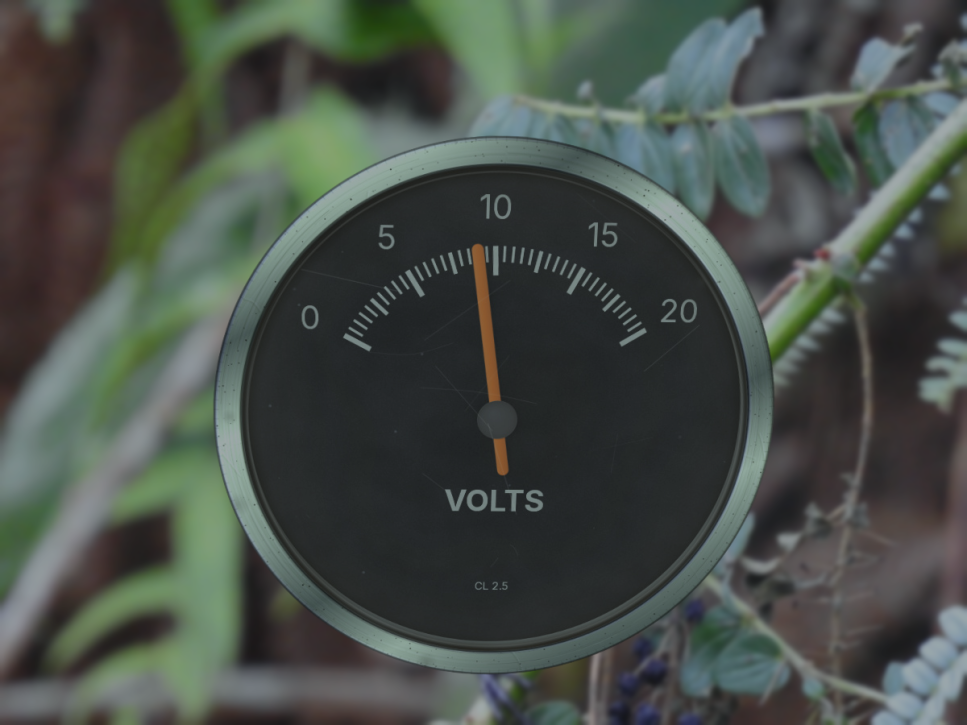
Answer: 9 V
